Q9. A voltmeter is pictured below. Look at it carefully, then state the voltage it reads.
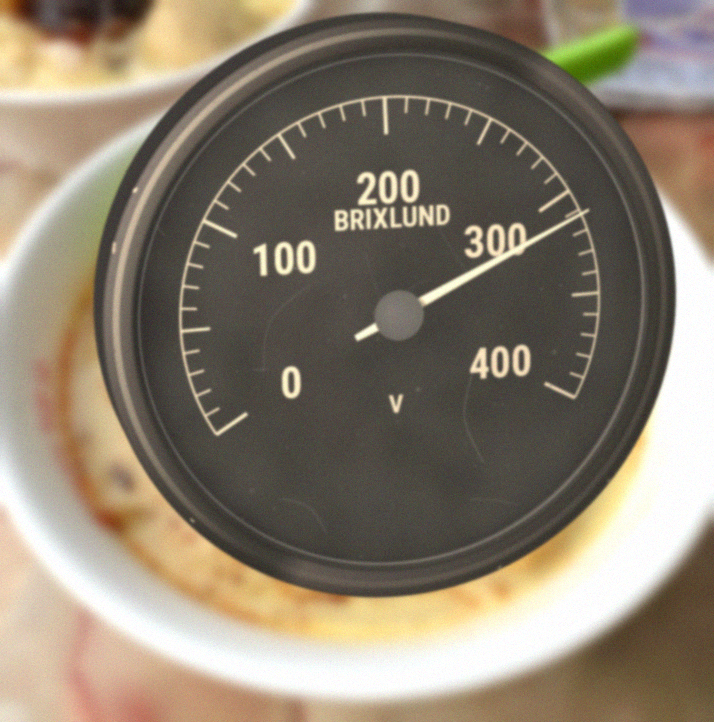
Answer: 310 V
